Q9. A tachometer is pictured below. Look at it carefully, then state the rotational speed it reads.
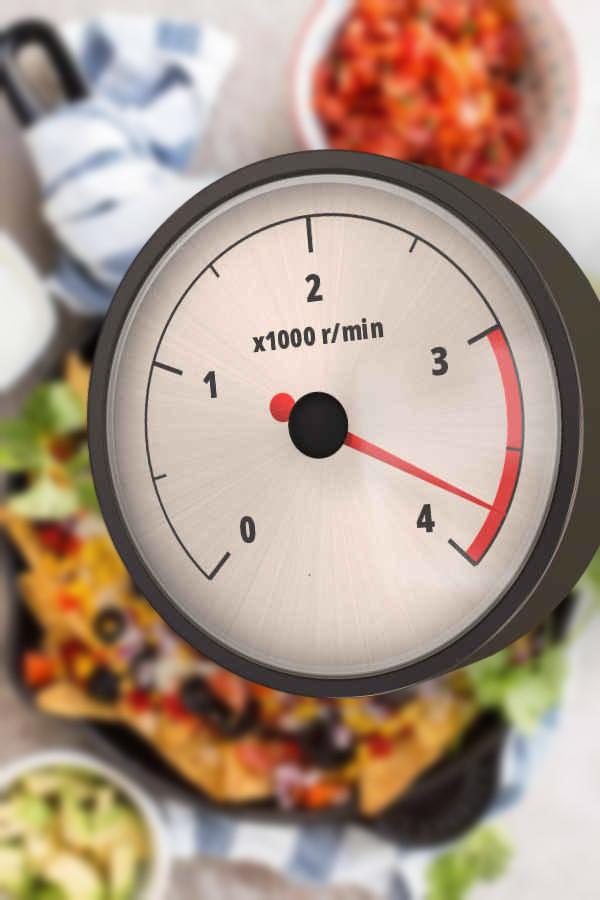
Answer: 3750 rpm
